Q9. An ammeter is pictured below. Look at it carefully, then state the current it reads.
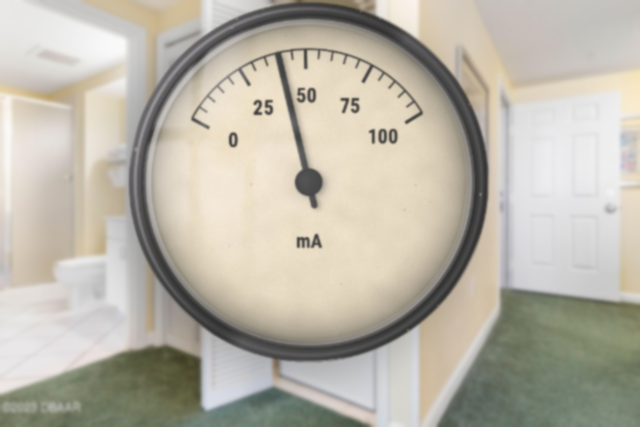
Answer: 40 mA
